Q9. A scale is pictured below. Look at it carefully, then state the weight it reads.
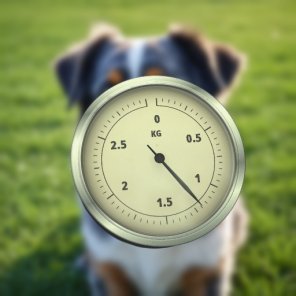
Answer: 1.2 kg
